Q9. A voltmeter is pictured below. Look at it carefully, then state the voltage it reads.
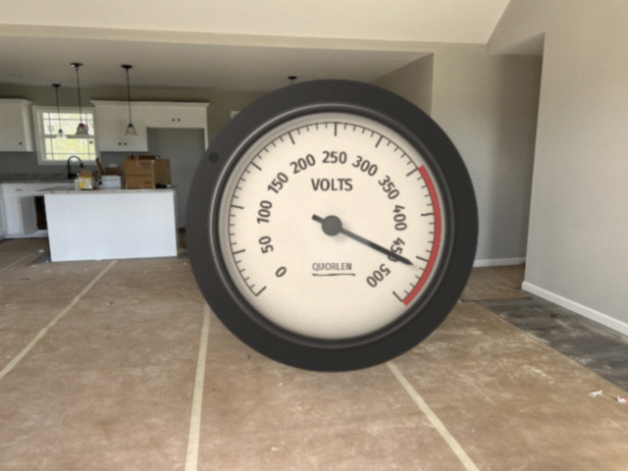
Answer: 460 V
